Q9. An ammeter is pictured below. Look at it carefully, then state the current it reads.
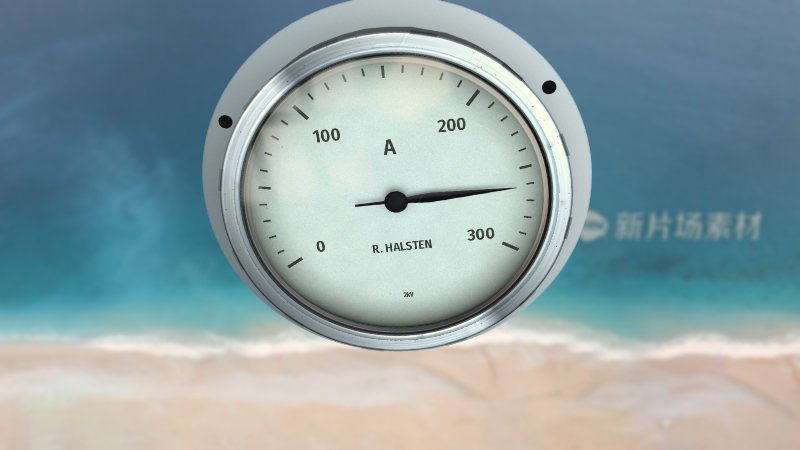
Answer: 260 A
